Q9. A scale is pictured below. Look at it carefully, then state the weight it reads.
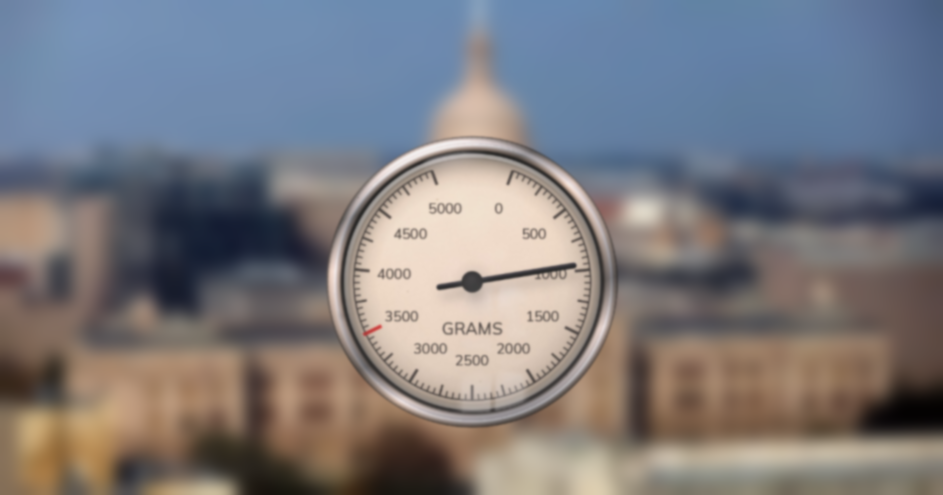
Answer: 950 g
